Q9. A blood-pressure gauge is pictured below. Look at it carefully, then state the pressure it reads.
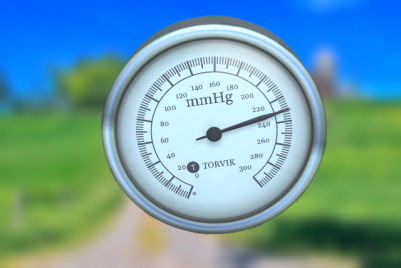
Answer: 230 mmHg
